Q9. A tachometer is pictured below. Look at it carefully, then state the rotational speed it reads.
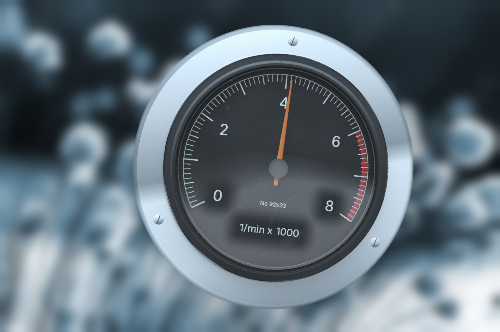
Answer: 4100 rpm
